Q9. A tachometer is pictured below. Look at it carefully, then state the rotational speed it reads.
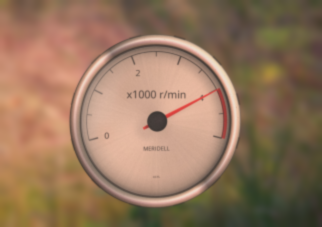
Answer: 4000 rpm
